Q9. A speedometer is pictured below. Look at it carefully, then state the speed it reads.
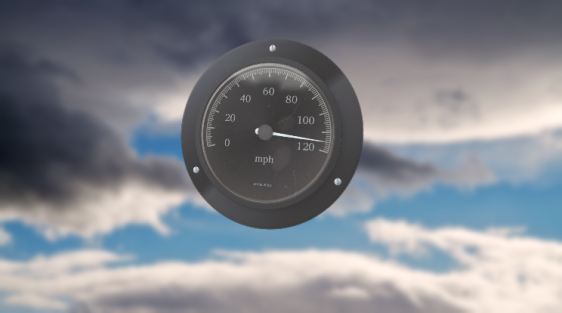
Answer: 115 mph
